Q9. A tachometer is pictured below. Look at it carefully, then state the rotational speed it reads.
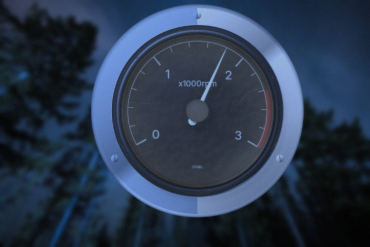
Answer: 1800 rpm
